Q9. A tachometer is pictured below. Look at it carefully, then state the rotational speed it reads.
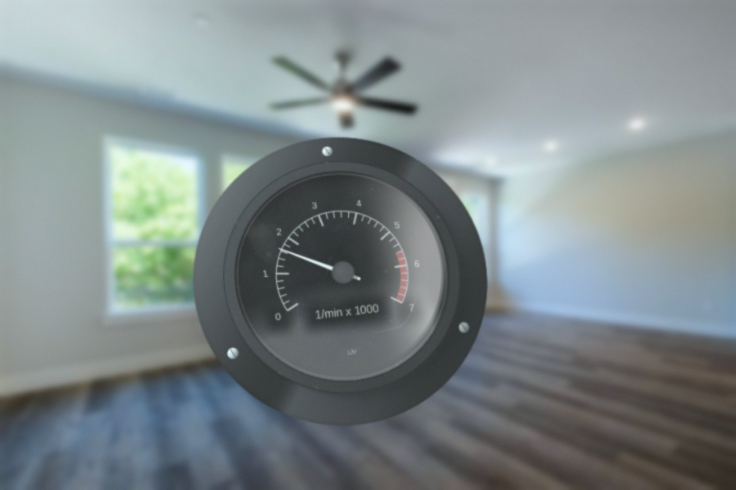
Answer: 1600 rpm
